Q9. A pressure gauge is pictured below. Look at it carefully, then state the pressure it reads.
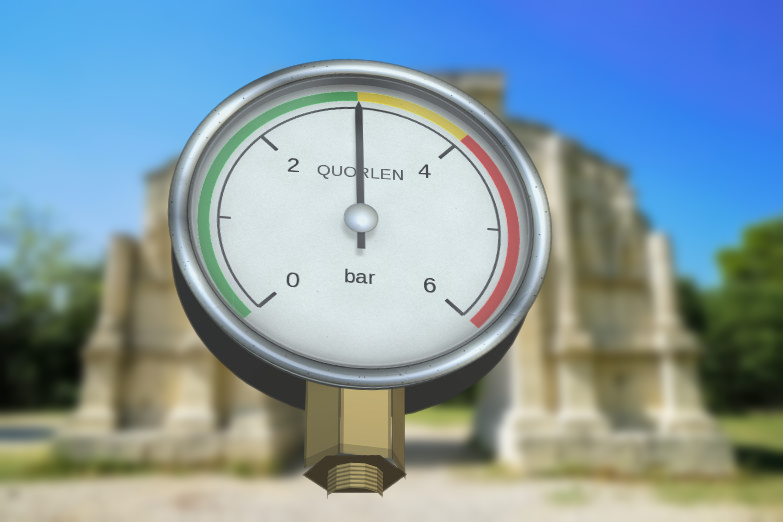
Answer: 3 bar
